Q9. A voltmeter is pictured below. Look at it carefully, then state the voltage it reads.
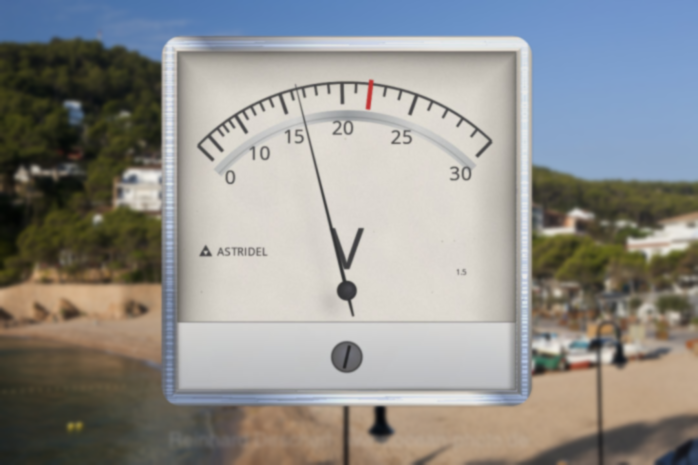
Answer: 16.5 V
